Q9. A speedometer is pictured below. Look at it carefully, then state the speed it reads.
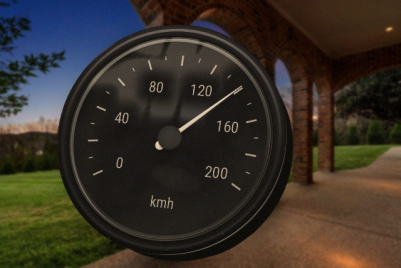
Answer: 140 km/h
